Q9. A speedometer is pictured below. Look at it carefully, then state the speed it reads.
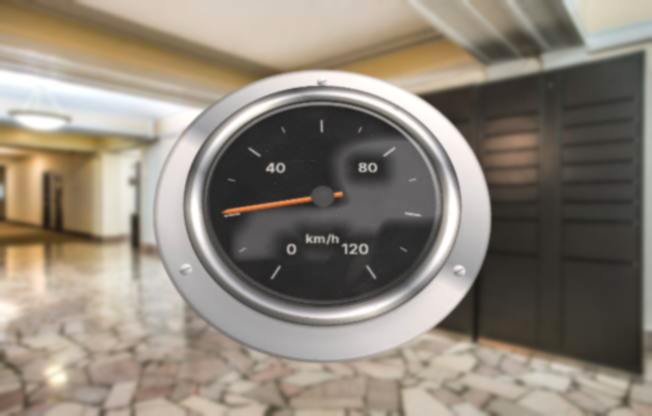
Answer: 20 km/h
